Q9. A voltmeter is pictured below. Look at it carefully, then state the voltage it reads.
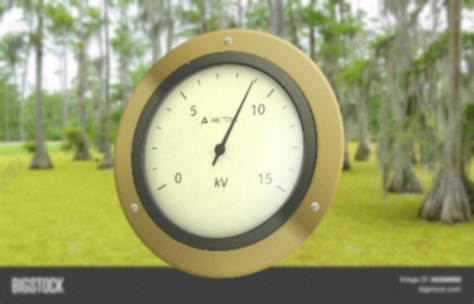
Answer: 9 kV
